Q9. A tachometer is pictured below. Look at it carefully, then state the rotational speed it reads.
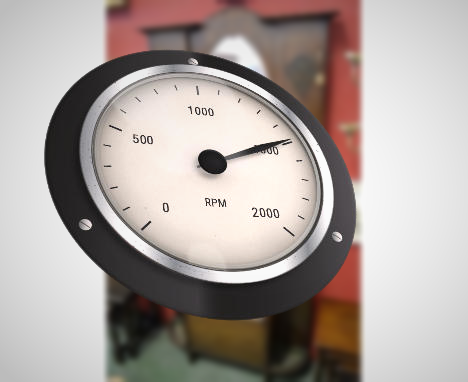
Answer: 1500 rpm
